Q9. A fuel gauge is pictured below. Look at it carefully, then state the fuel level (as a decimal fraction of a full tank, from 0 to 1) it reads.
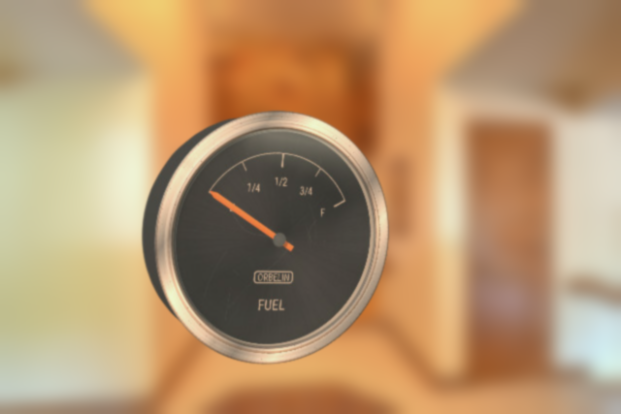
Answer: 0
